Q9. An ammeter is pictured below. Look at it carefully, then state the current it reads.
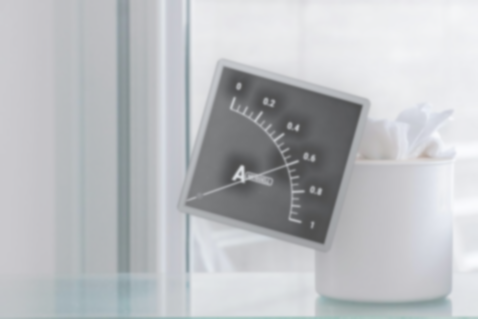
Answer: 0.6 A
